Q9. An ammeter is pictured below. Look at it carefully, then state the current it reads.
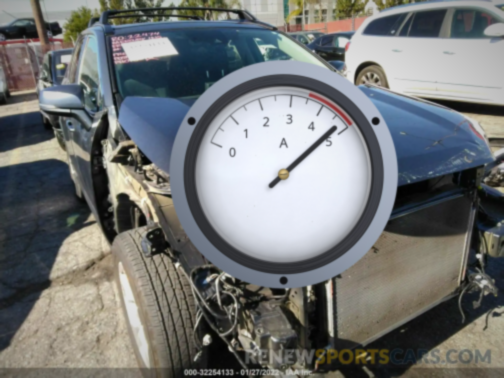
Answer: 4.75 A
